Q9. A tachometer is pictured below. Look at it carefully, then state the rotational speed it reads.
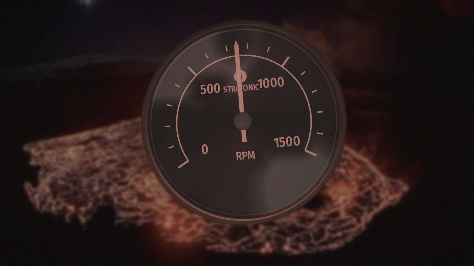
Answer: 750 rpm
